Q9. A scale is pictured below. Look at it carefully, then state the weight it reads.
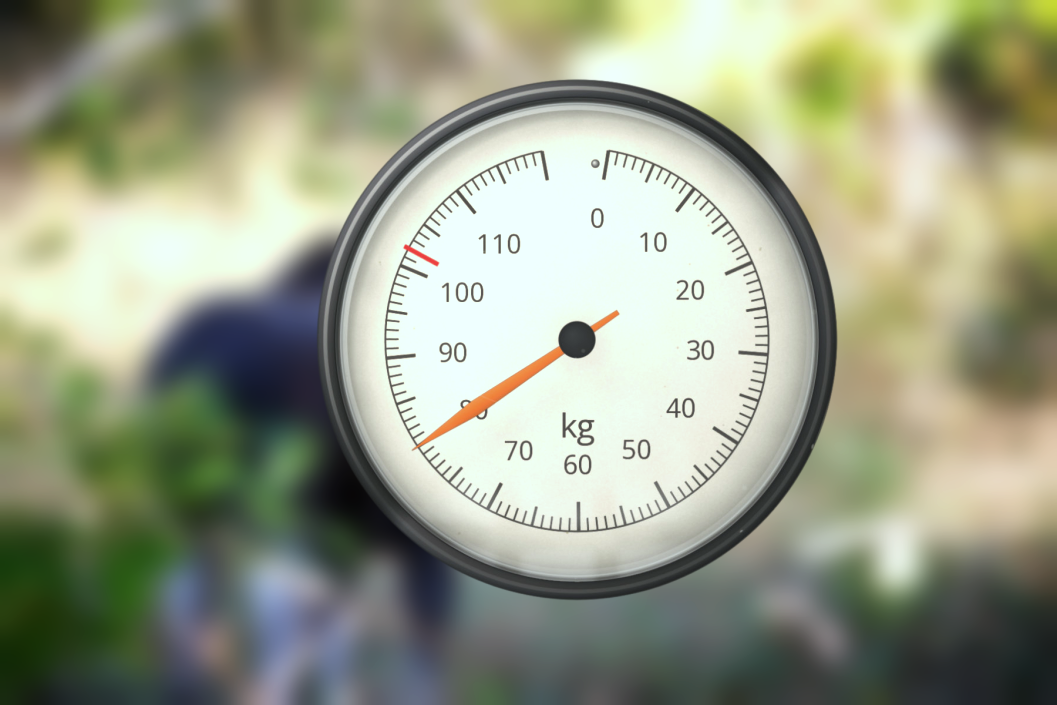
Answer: 80 kg
